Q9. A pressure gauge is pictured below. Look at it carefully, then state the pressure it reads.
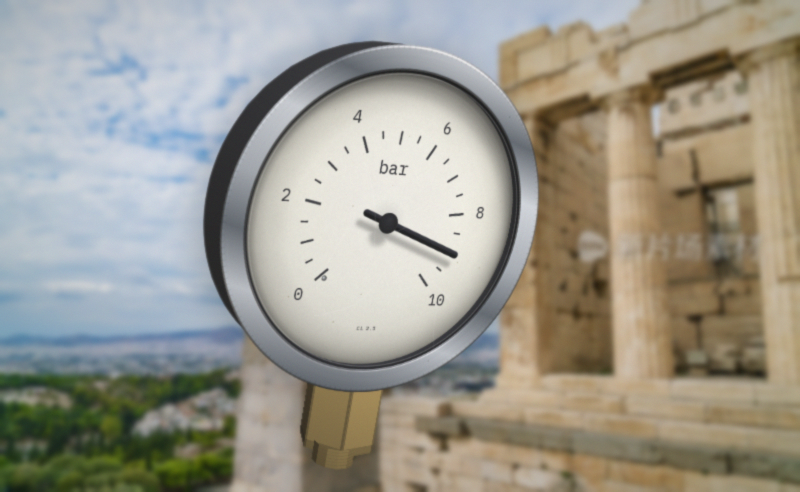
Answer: 9 bar
